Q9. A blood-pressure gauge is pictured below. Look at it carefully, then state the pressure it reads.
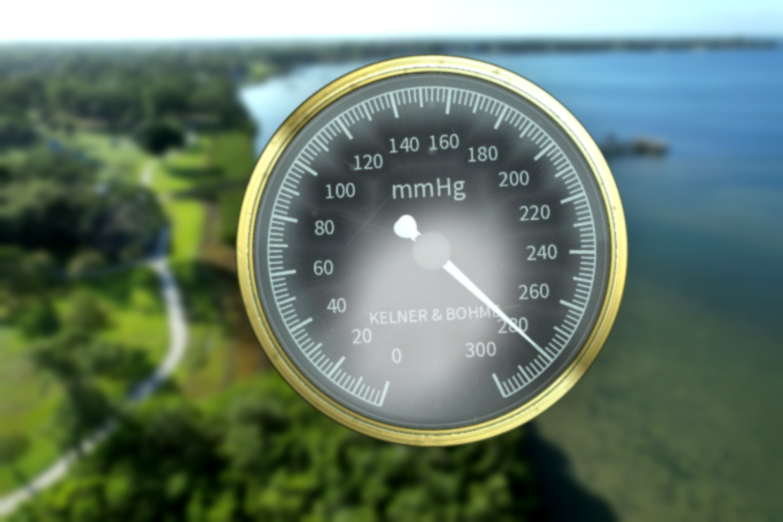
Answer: 280 mmHg
